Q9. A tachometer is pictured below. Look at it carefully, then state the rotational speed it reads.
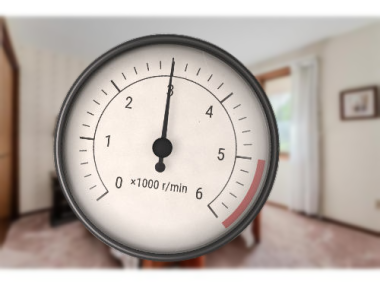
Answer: 3000 rpm
